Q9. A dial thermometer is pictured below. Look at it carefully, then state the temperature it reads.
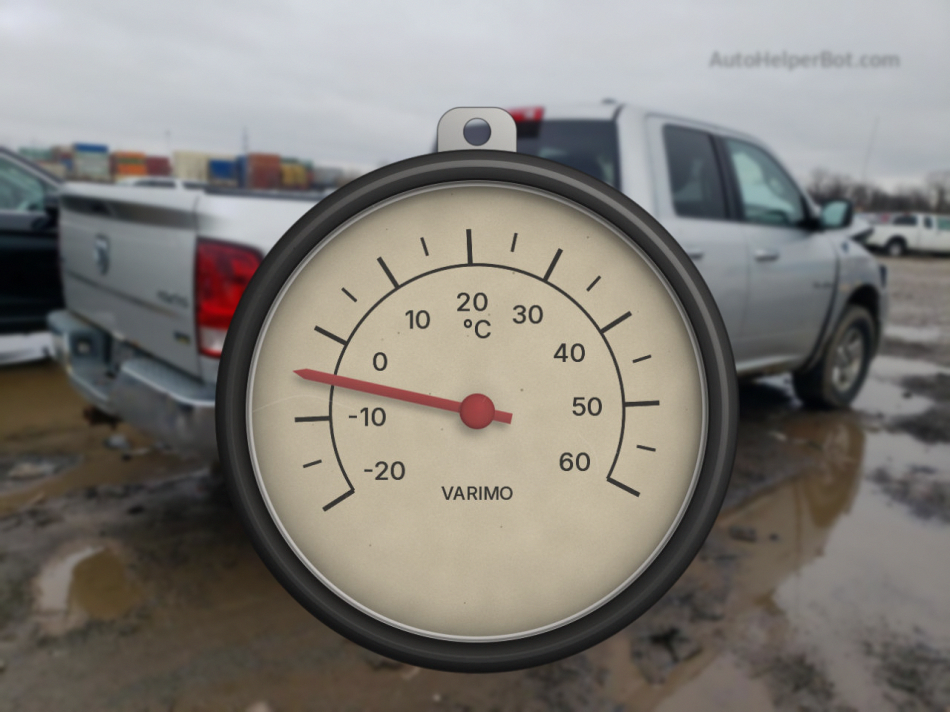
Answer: -5 °C
